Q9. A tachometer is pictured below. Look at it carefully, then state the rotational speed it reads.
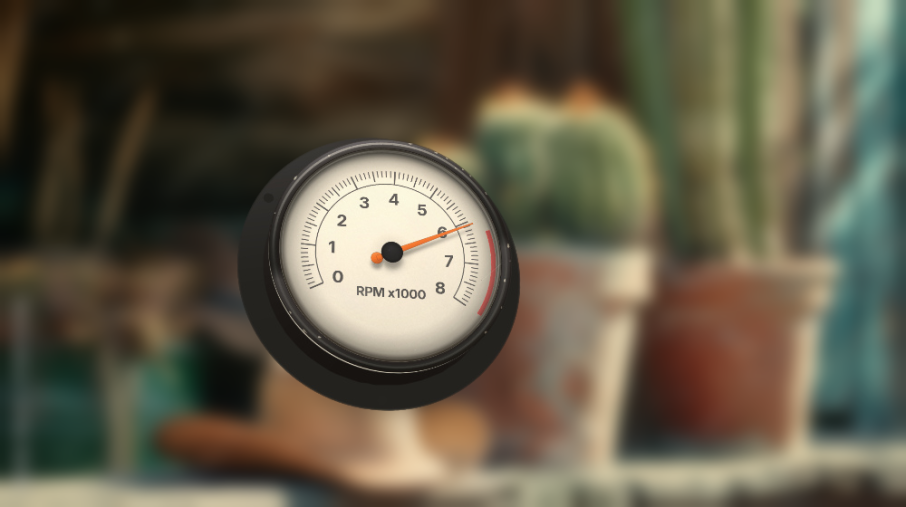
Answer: 6100 rpm
